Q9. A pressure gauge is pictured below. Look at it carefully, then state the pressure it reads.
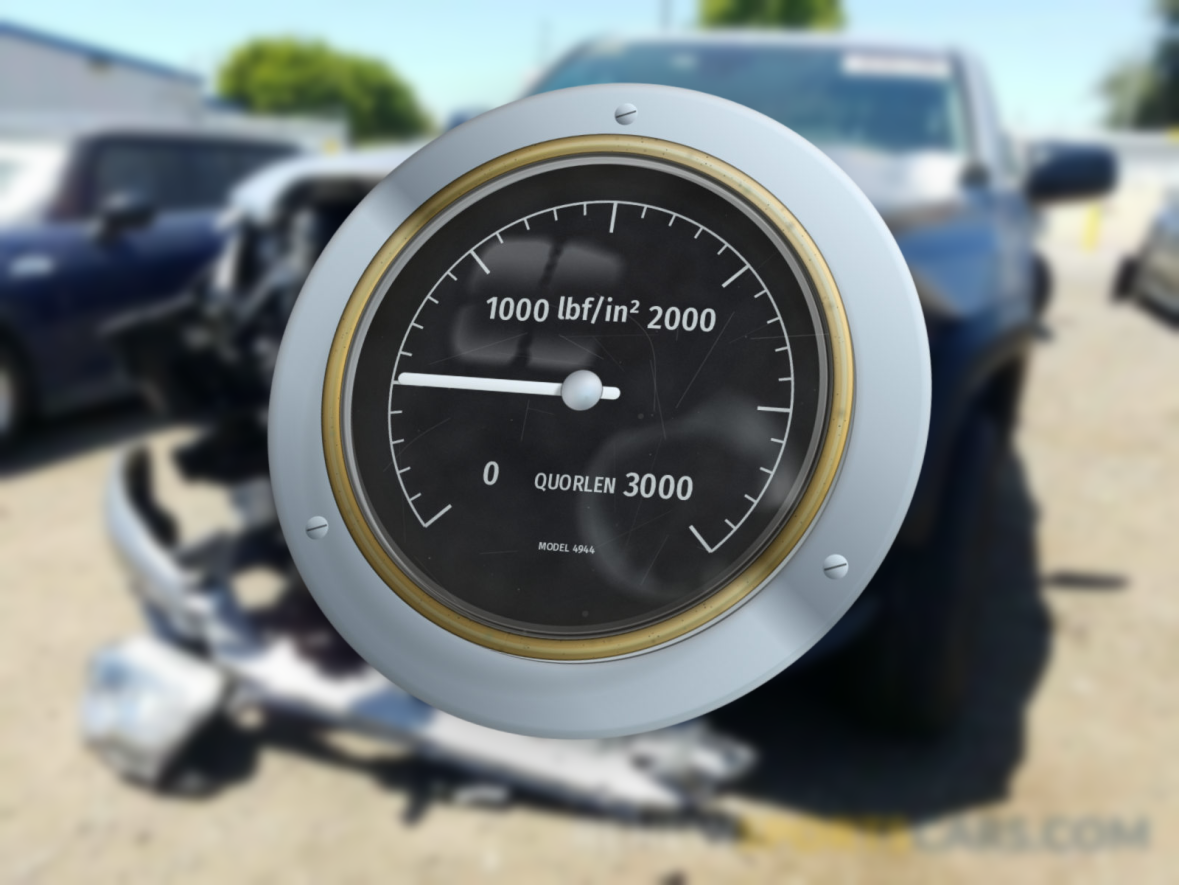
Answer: 500 psi
